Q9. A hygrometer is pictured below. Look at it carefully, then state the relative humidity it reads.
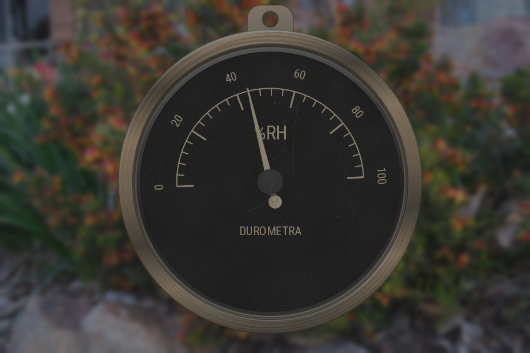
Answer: 44 %
